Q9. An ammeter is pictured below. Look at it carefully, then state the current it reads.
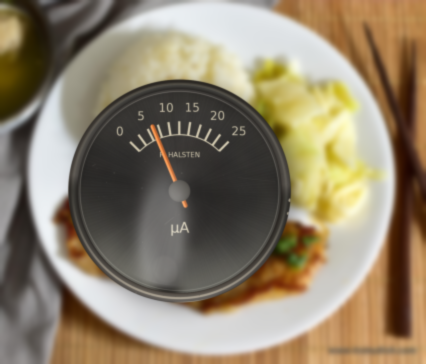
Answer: 6.25 µA
